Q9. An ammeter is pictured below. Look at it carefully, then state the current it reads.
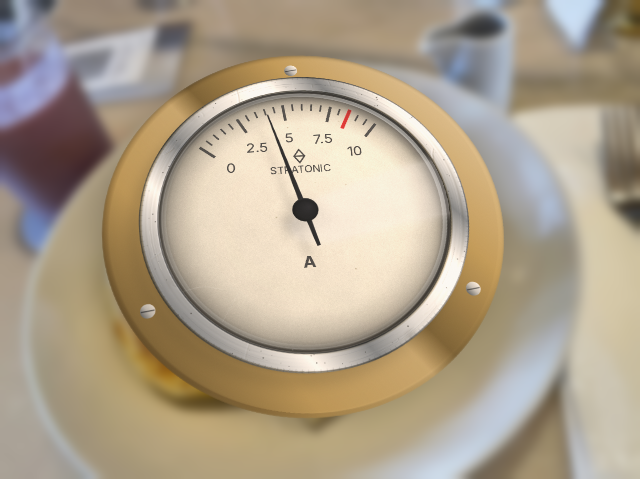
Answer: 4 A
